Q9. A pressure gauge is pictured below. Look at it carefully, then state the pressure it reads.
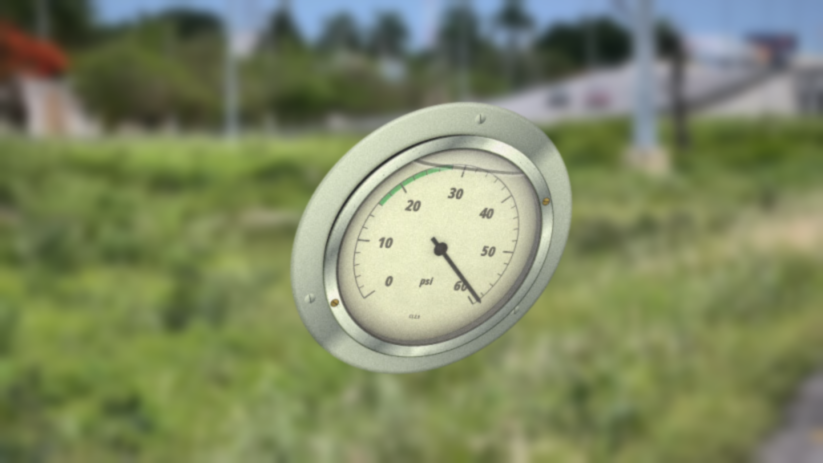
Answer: 59 psi
